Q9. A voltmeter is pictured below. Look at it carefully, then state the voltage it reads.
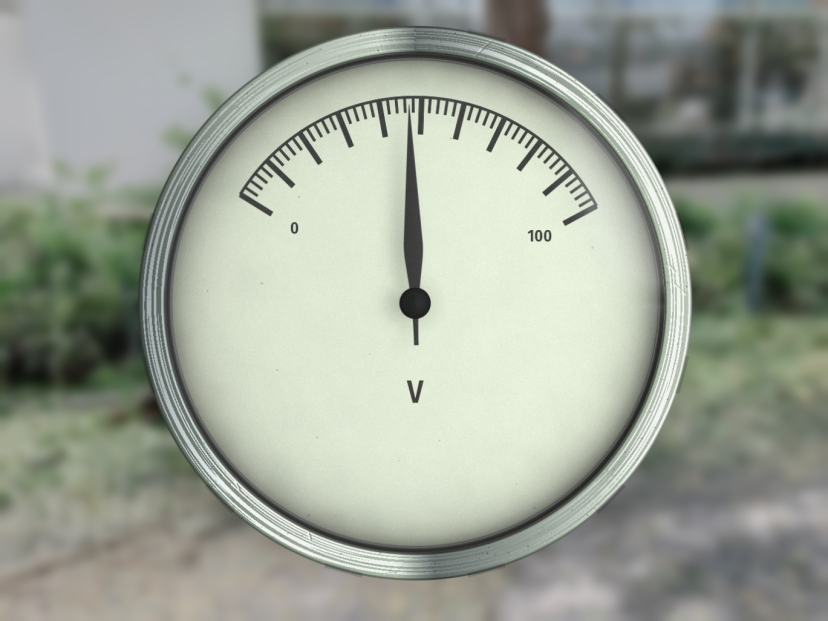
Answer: 47 V
